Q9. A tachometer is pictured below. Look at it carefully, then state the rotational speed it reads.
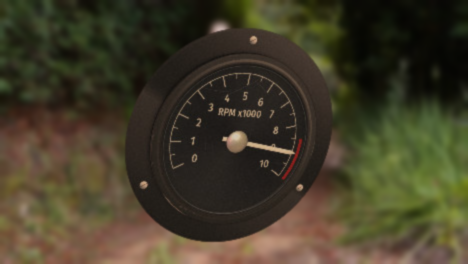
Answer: 9000 rpm
